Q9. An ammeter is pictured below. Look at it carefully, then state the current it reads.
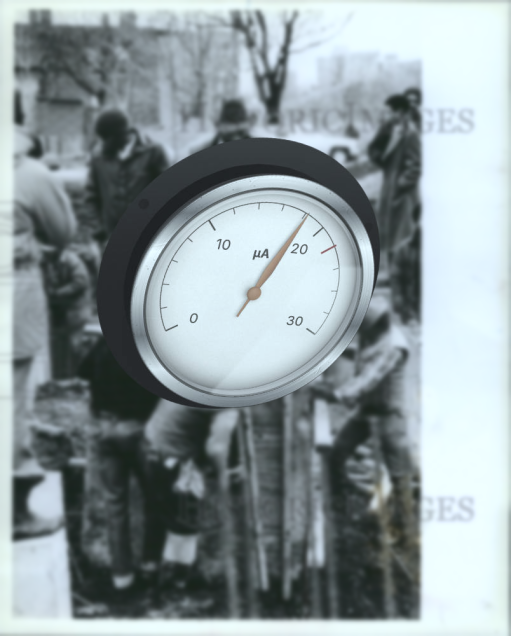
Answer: 18 µA
